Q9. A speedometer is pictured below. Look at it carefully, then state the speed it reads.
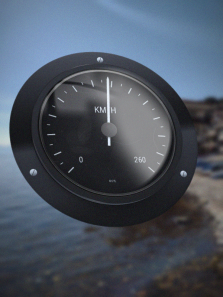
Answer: 135 km/h
